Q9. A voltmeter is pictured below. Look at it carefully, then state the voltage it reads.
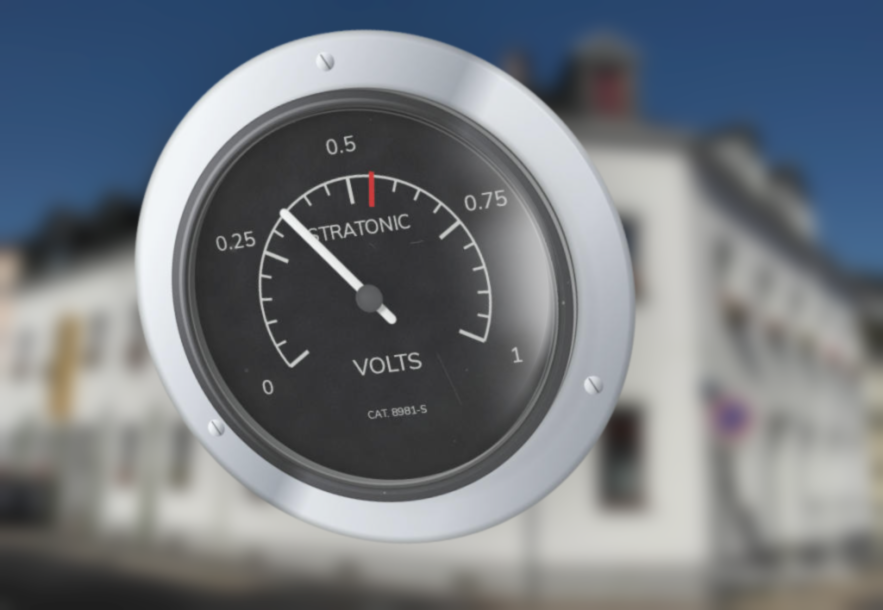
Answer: 0.35 V
